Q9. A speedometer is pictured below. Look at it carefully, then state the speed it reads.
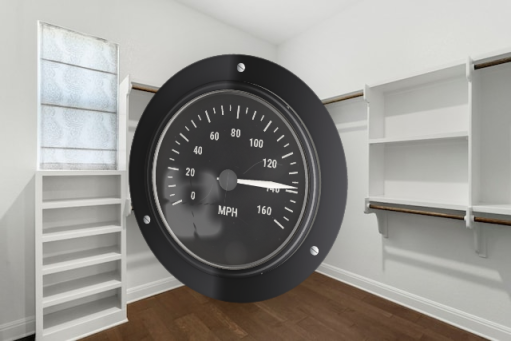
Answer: 137.5 mph
